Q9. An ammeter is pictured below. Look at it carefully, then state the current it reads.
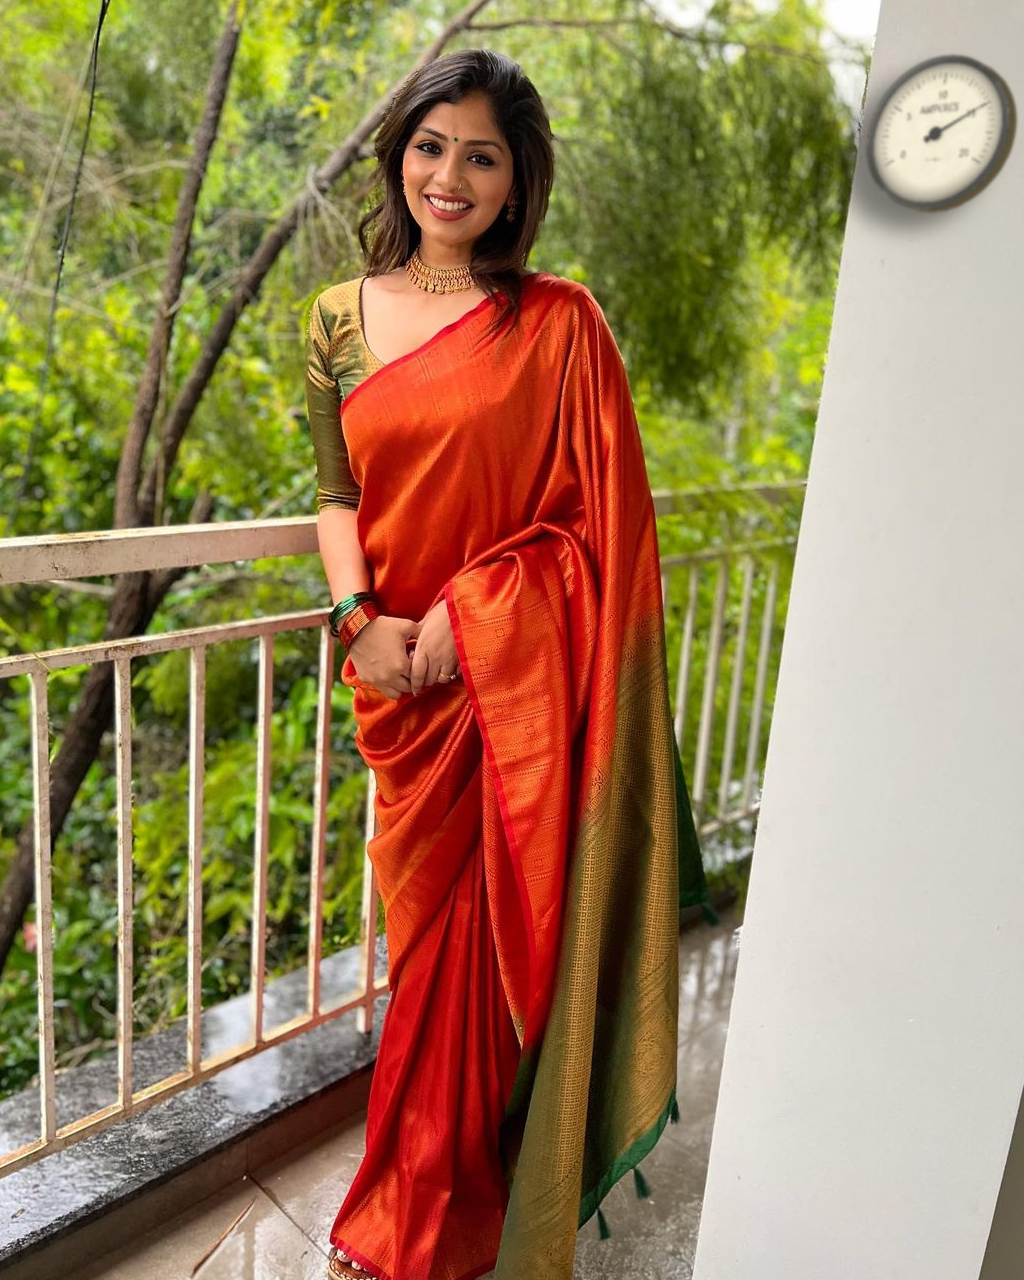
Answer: 15 A
